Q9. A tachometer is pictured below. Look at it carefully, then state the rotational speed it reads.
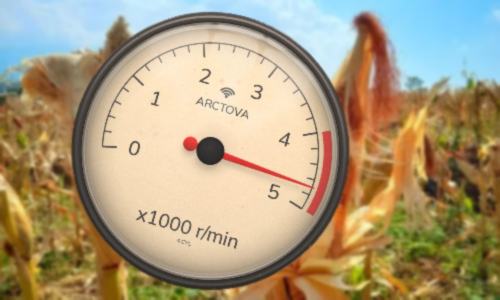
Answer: 4700 rpm
